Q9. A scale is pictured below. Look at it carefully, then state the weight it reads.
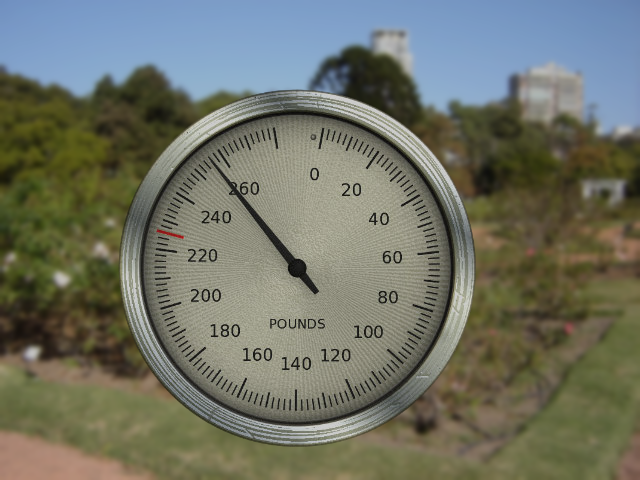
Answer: 256 lb
